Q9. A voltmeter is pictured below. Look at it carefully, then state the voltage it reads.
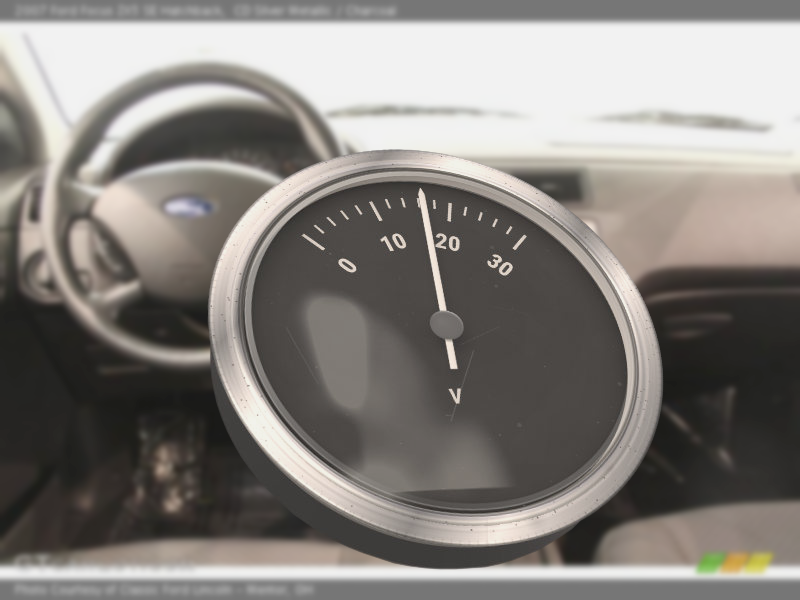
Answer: 16 V
